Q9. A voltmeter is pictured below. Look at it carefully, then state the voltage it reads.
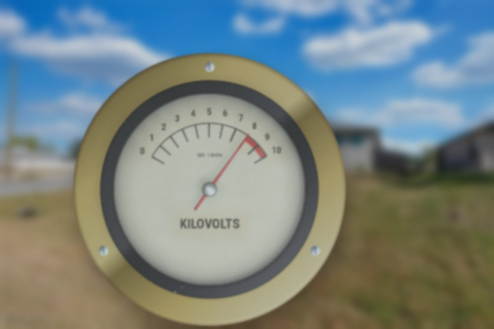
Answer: 8 kV
